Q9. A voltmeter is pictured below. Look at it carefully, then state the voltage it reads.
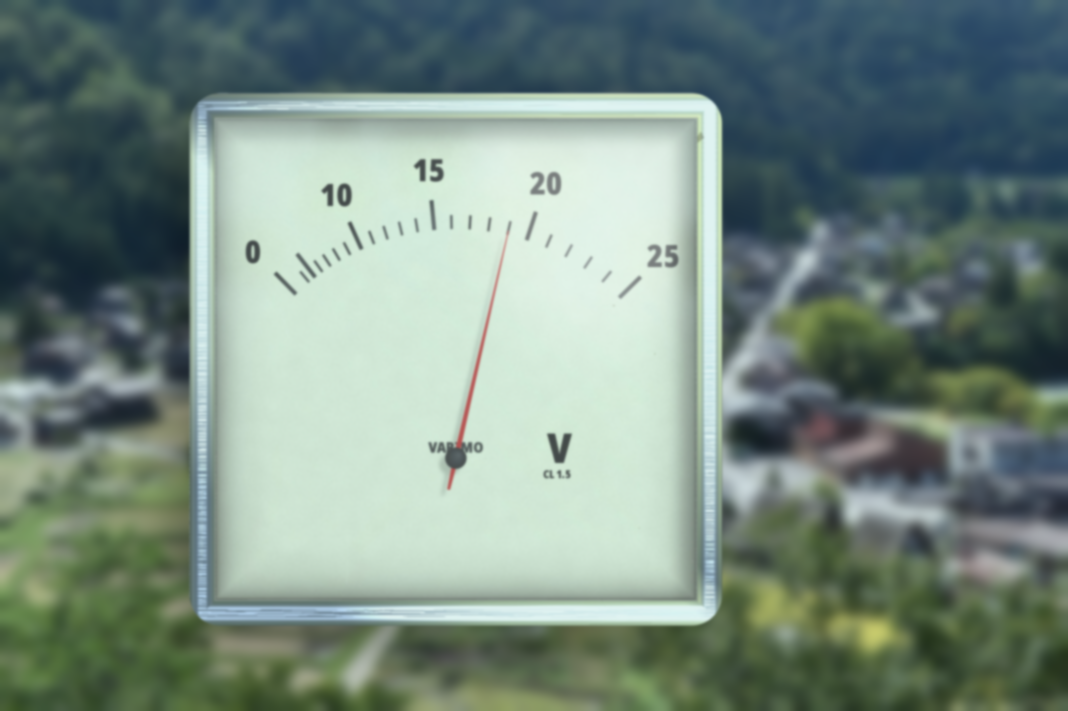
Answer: 19 V
